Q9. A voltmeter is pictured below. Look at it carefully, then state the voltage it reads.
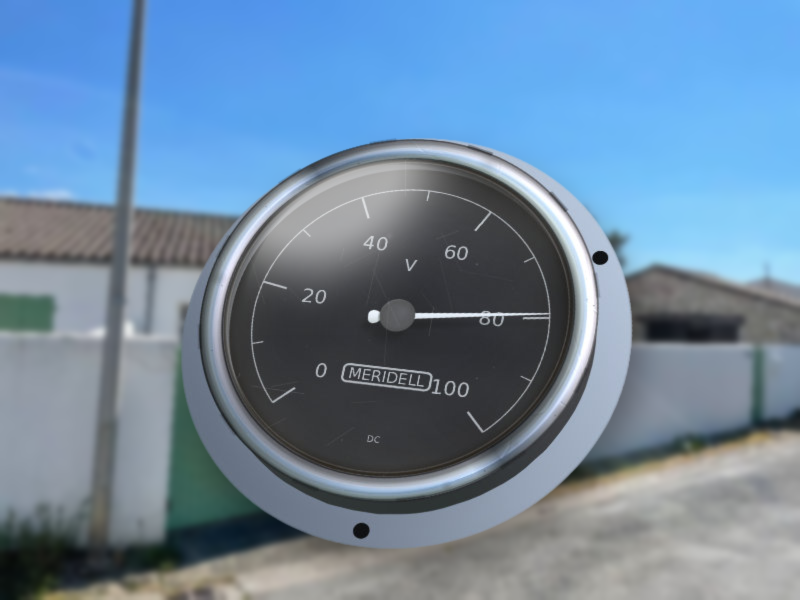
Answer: 80 V
